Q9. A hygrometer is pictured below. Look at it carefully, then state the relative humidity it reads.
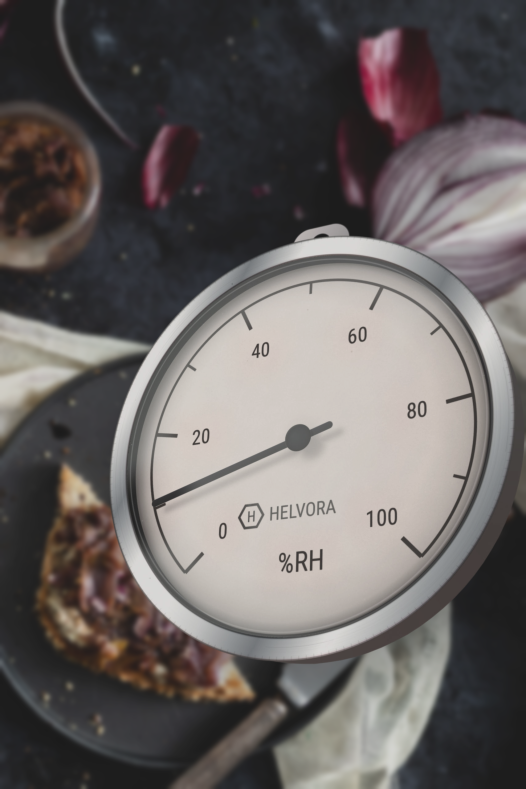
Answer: 10 %
